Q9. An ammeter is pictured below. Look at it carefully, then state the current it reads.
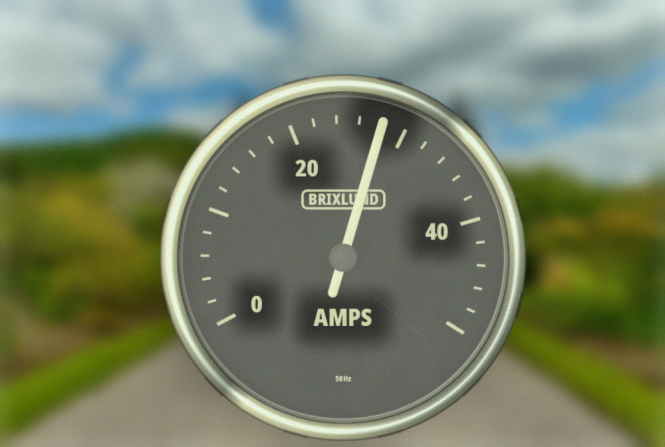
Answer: 28 A
